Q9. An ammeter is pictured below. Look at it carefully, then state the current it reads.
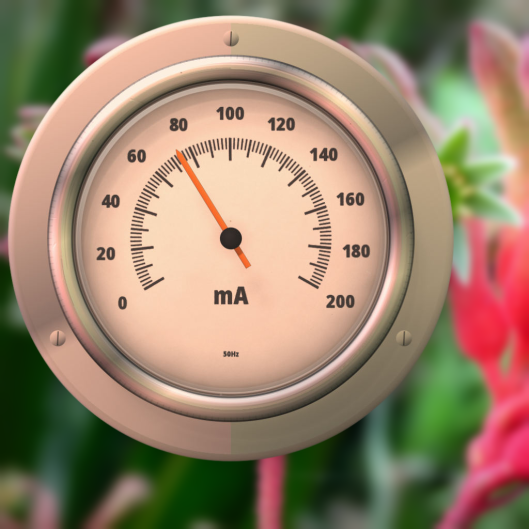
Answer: 74 mA
